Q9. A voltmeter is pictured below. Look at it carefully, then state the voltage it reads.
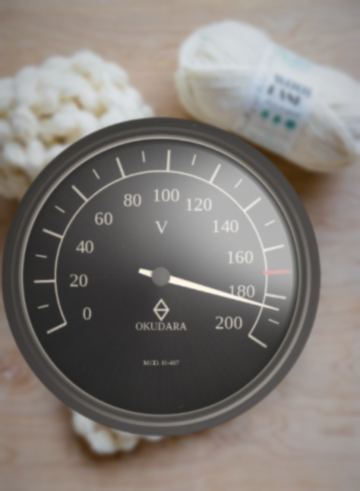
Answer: 185 V
